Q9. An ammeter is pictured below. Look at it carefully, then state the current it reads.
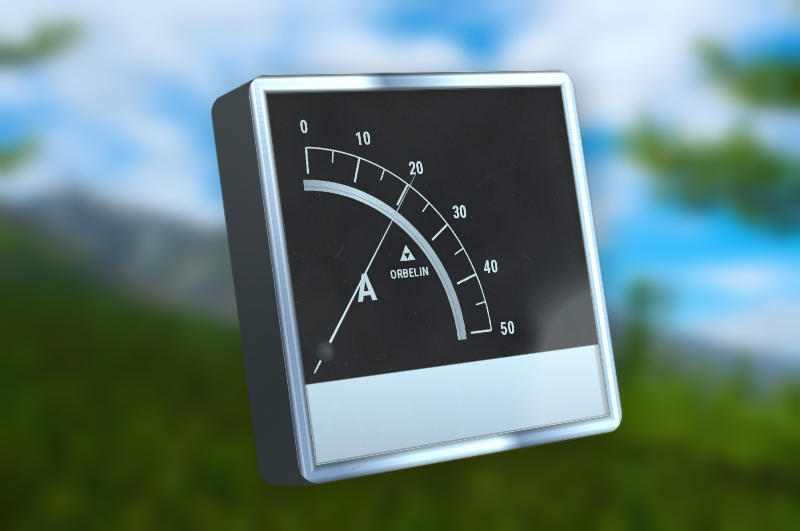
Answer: 20 A
